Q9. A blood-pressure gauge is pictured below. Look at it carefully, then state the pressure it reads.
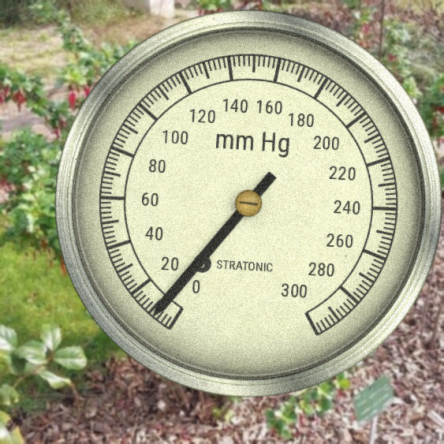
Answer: 8 mmHg
